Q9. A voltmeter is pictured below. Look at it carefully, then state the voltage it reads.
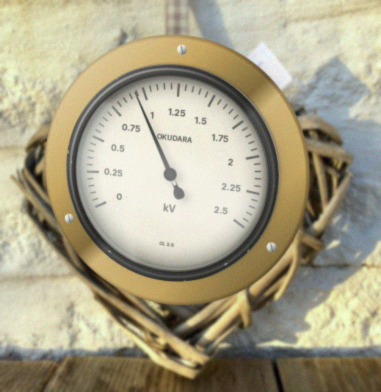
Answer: 0.95 kV
